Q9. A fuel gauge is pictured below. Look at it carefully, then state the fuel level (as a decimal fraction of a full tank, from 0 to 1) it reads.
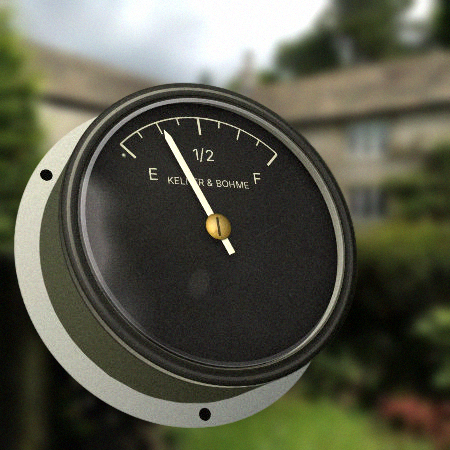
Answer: 0.25
